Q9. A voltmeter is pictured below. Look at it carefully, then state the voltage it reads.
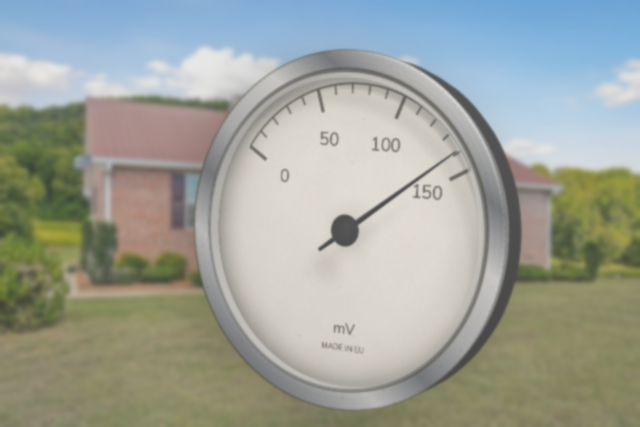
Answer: 140 mV
